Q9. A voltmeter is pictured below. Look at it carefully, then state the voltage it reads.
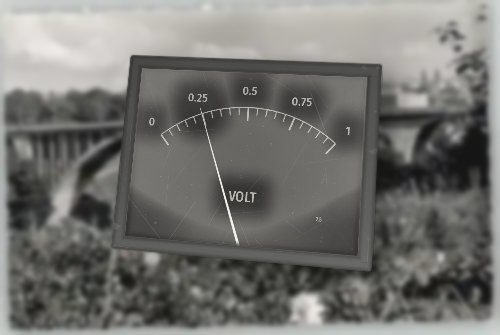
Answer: 0.25 V
